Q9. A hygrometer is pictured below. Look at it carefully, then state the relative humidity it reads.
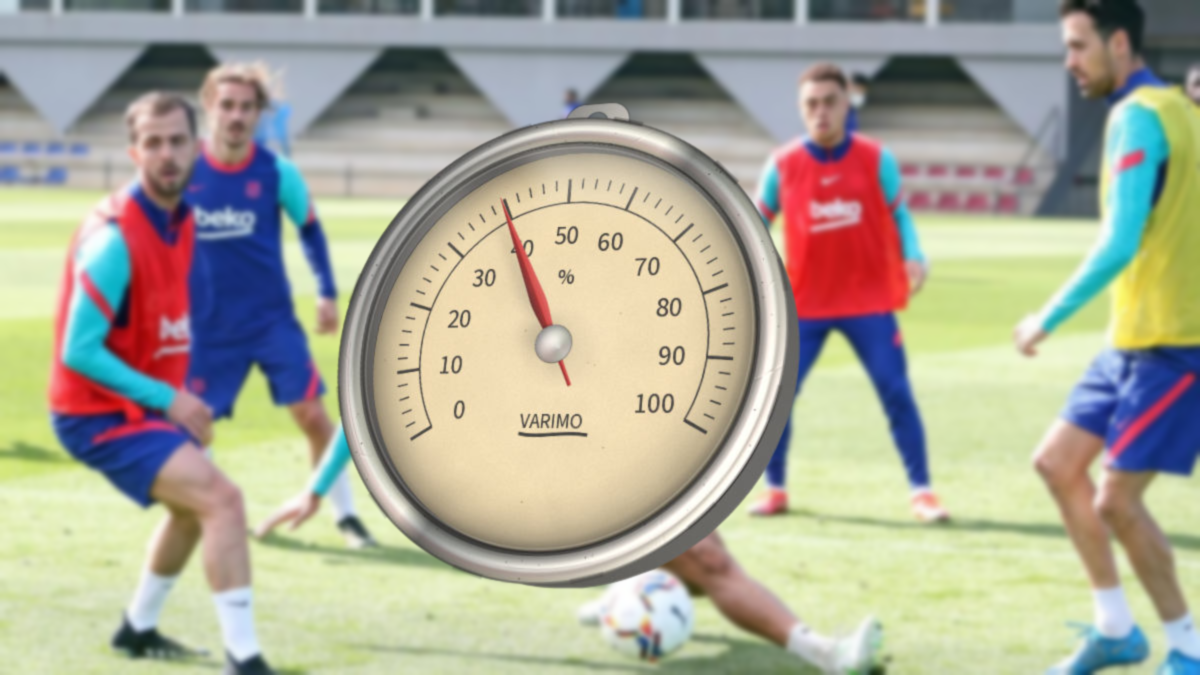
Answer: 40 %
